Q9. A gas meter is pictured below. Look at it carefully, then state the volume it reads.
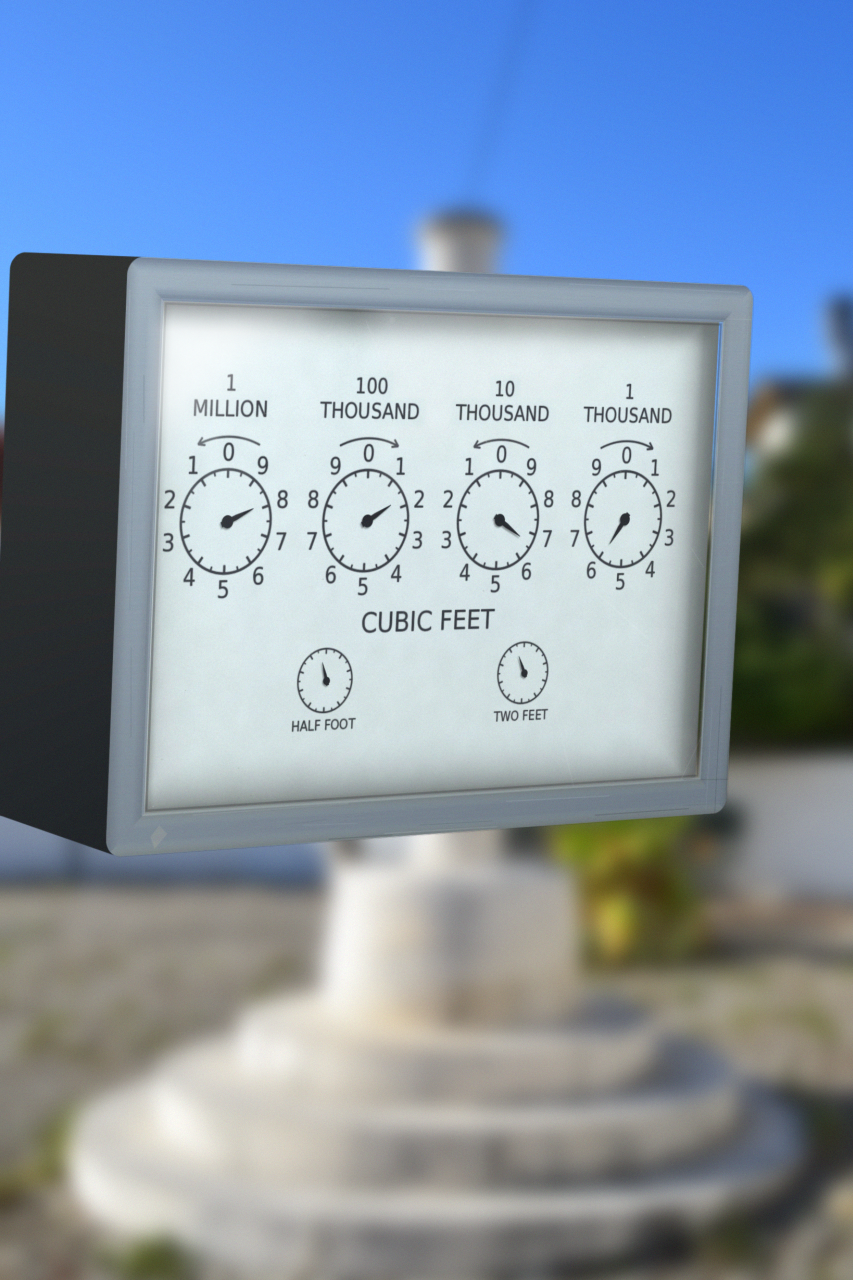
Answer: 816600 ft³
